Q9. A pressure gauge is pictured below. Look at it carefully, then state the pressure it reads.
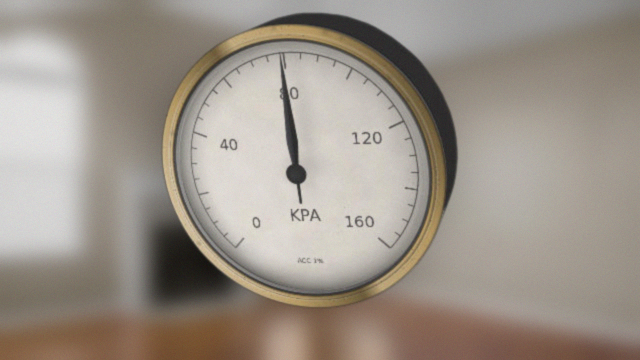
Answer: 80 kPa
